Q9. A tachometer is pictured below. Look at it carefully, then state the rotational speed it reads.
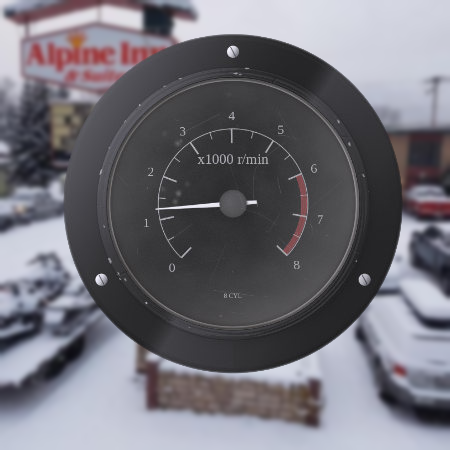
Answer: 1250 rpm
